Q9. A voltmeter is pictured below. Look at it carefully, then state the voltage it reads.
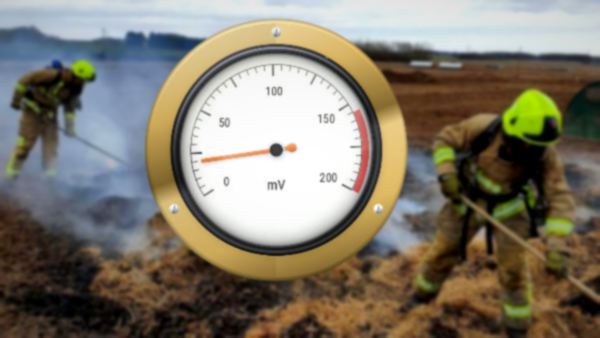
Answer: 20 mV
